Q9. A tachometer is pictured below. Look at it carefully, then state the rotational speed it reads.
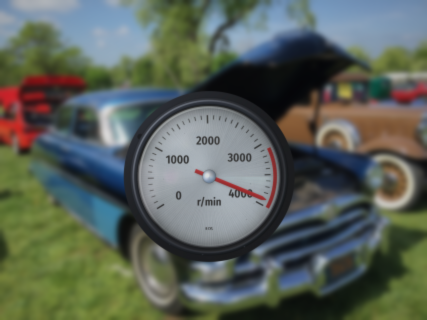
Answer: 3900 rpm
